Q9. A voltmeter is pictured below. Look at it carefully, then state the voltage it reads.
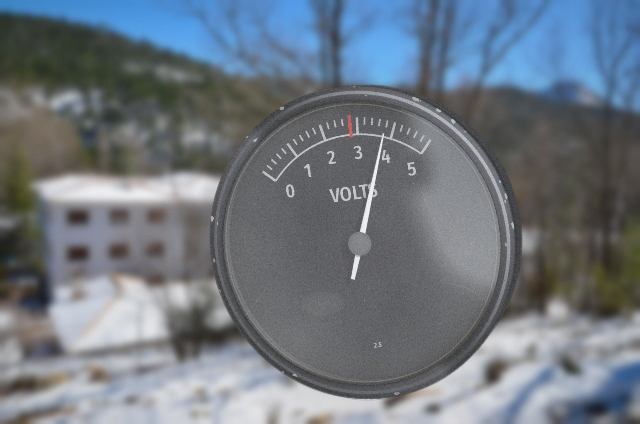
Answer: 3.8 V
